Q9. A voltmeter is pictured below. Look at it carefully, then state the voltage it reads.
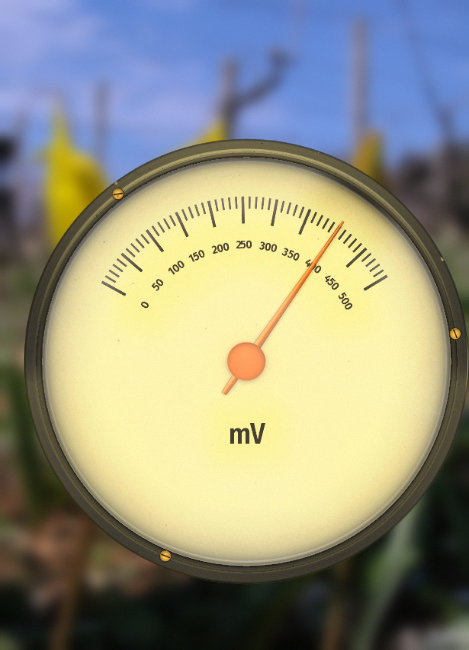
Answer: 400 mV
